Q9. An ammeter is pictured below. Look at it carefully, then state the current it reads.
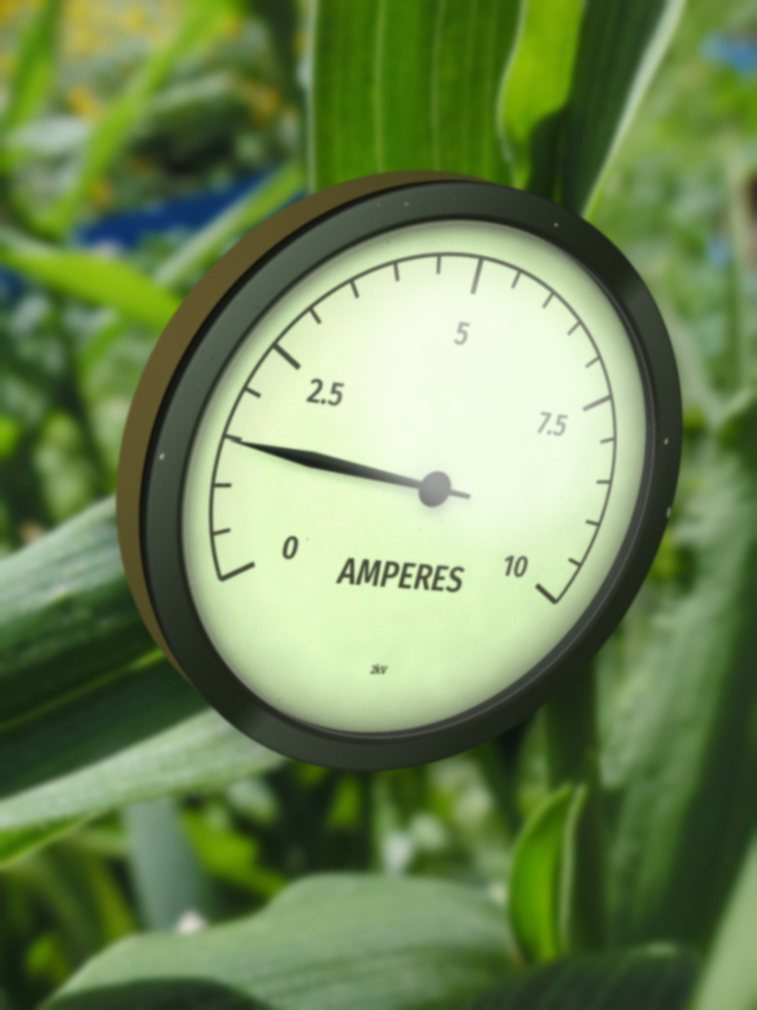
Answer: 1.5 A
